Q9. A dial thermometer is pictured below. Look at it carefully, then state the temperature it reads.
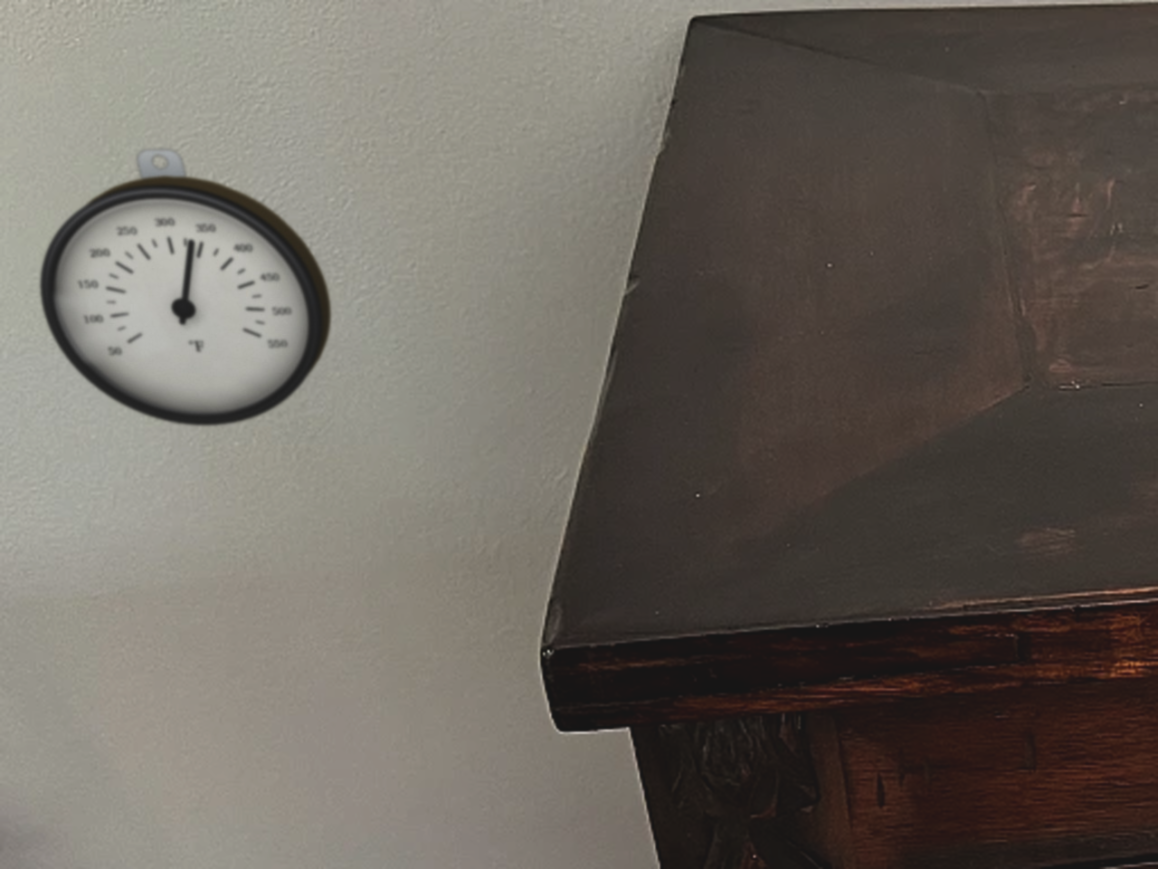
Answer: 337.5 °F
